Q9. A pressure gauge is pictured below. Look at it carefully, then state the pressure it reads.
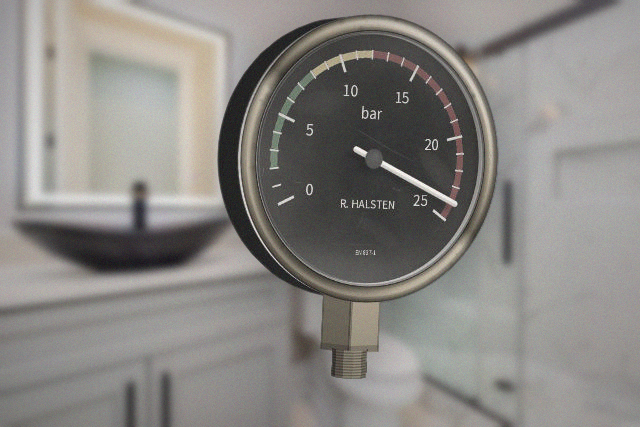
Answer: 24 bar
